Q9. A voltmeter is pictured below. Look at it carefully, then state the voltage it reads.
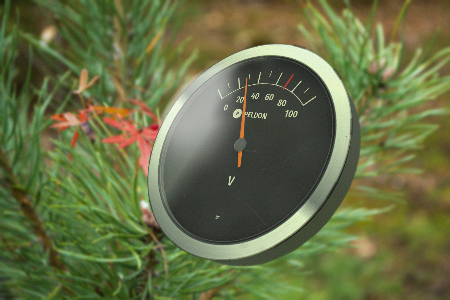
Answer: 30 V
